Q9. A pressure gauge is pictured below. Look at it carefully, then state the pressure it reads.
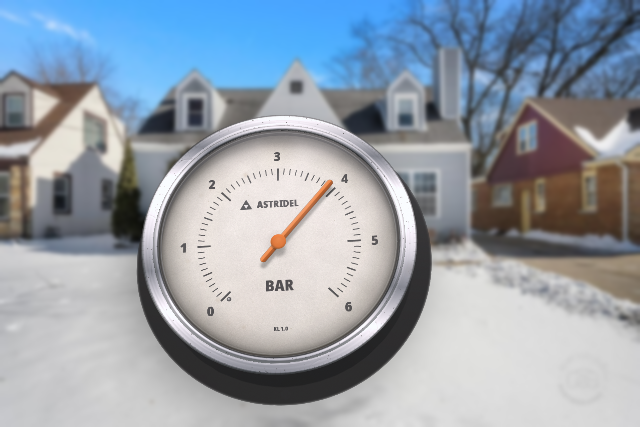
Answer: 3.9 bar
